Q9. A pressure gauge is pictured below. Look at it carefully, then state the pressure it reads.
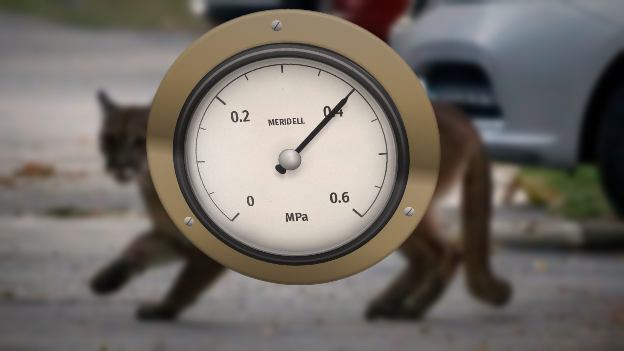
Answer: 0.4 MPa
